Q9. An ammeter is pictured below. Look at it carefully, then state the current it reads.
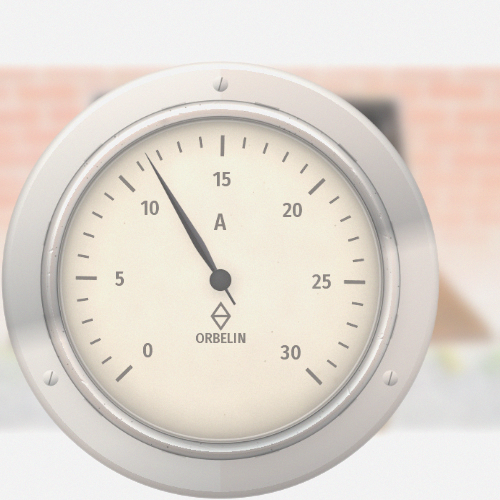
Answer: 11.5 A
